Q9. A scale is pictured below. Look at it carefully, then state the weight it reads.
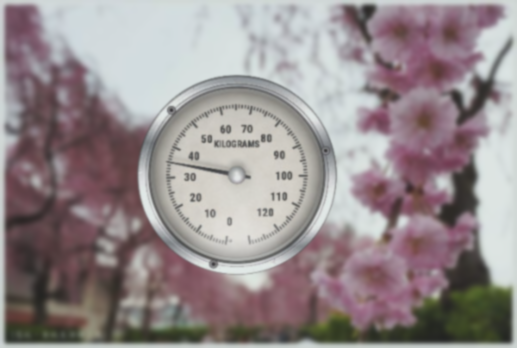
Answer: 35 kg
